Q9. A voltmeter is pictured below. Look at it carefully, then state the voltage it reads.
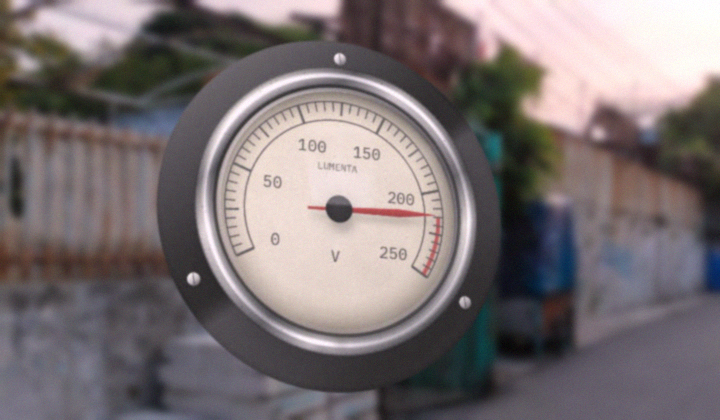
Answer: 215 V
